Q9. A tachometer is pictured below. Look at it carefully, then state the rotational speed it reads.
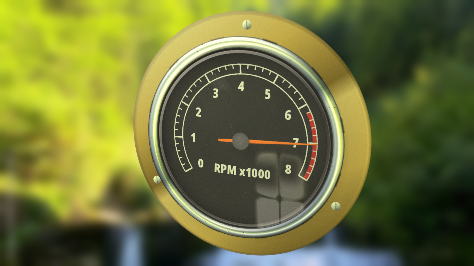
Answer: 7000 rpm
